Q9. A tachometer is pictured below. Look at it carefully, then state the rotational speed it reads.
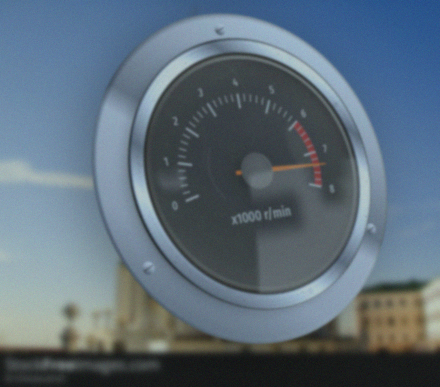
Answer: 7400 rpm
